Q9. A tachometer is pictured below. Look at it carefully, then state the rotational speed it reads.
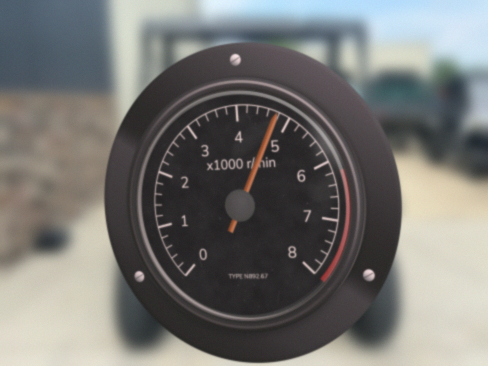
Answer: 4800 rpm
